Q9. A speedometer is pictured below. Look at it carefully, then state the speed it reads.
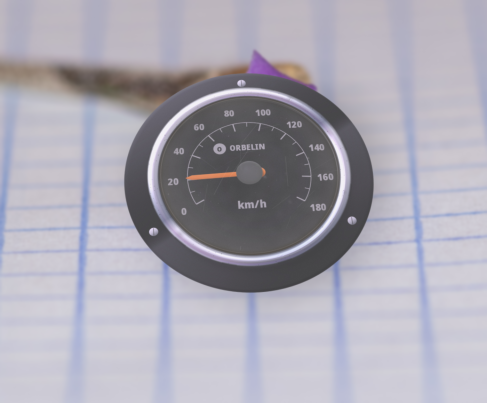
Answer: 20 km/h
